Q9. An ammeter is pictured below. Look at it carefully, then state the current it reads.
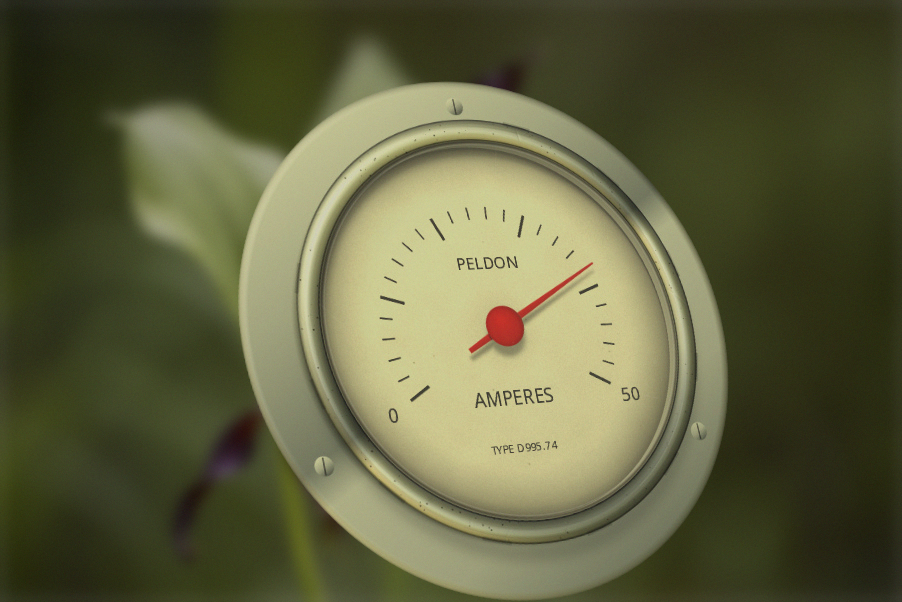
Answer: 38 A
